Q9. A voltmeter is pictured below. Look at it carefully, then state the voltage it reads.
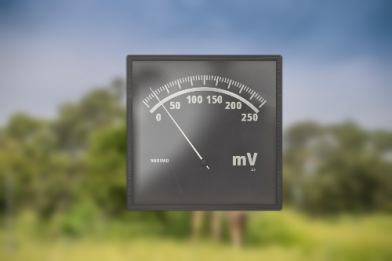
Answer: 25 mV
